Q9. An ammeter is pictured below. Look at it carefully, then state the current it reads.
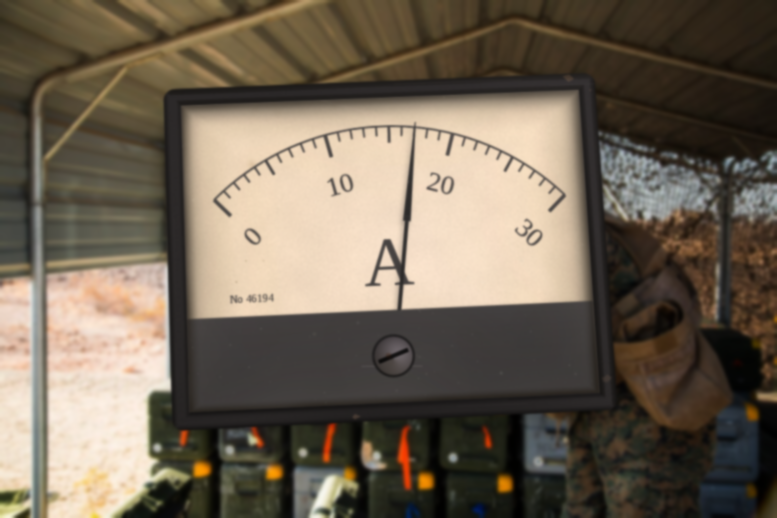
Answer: 17 A
